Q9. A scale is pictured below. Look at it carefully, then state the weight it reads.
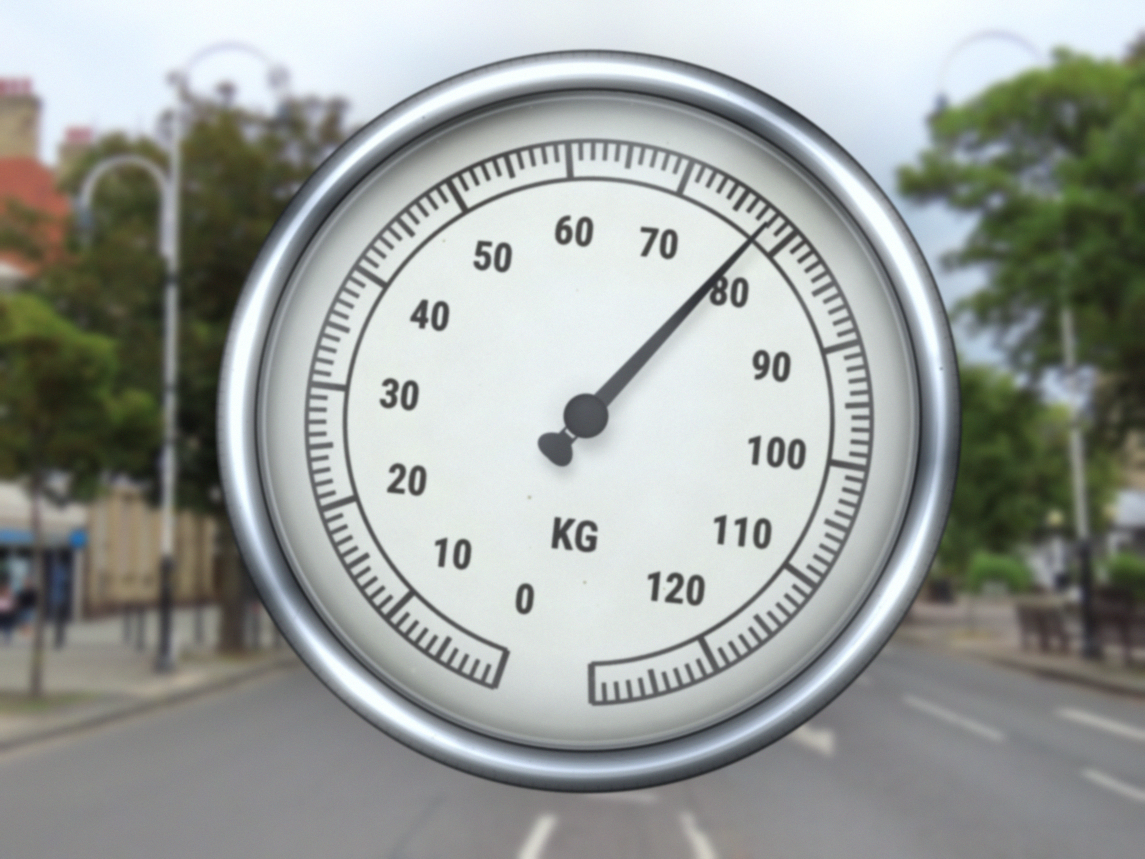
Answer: 78 kg
